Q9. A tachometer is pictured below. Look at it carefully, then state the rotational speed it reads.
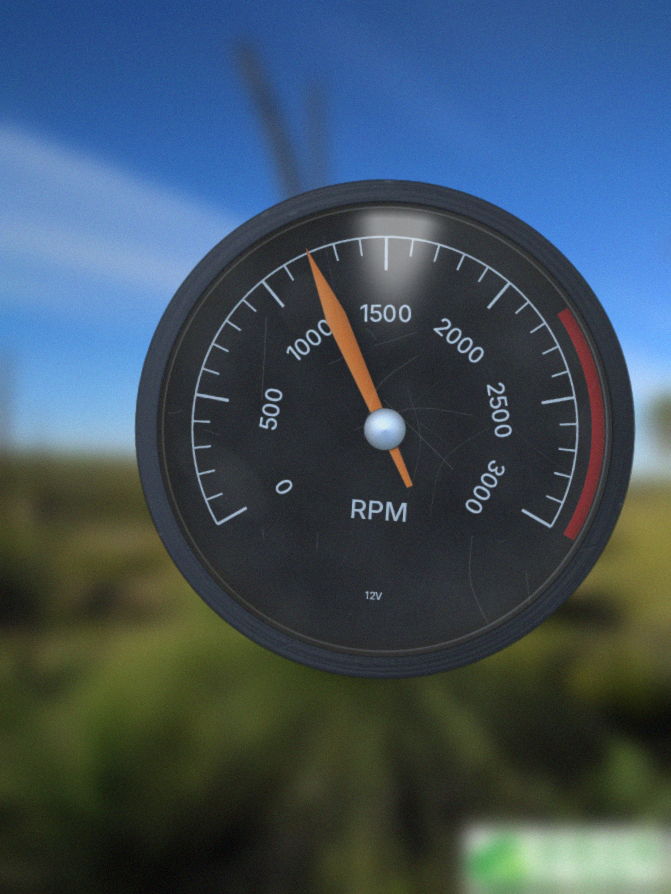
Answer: 1200 rpm
